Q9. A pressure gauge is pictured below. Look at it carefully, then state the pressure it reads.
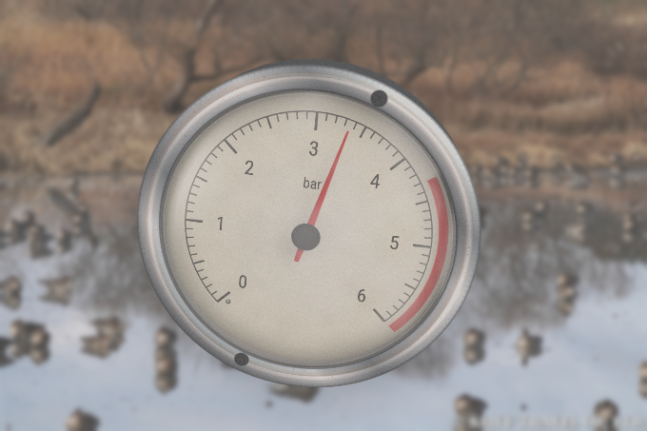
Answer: 3.35 bar
